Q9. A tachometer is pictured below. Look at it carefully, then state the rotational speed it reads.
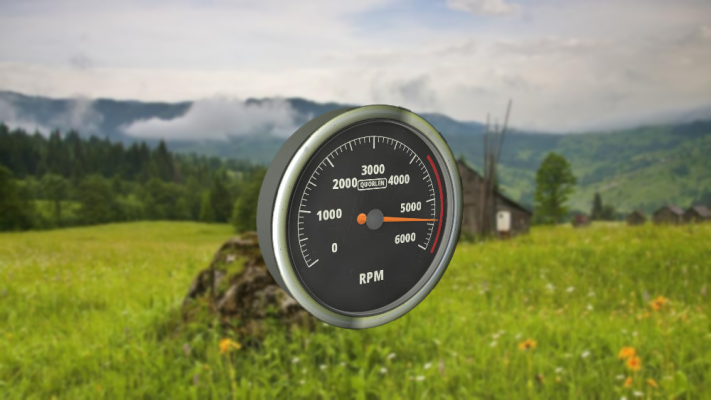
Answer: 5400 rpm
